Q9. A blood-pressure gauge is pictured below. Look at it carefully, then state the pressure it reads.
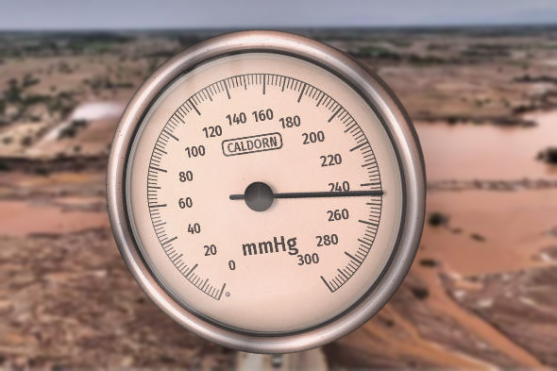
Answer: 244 mmHg
